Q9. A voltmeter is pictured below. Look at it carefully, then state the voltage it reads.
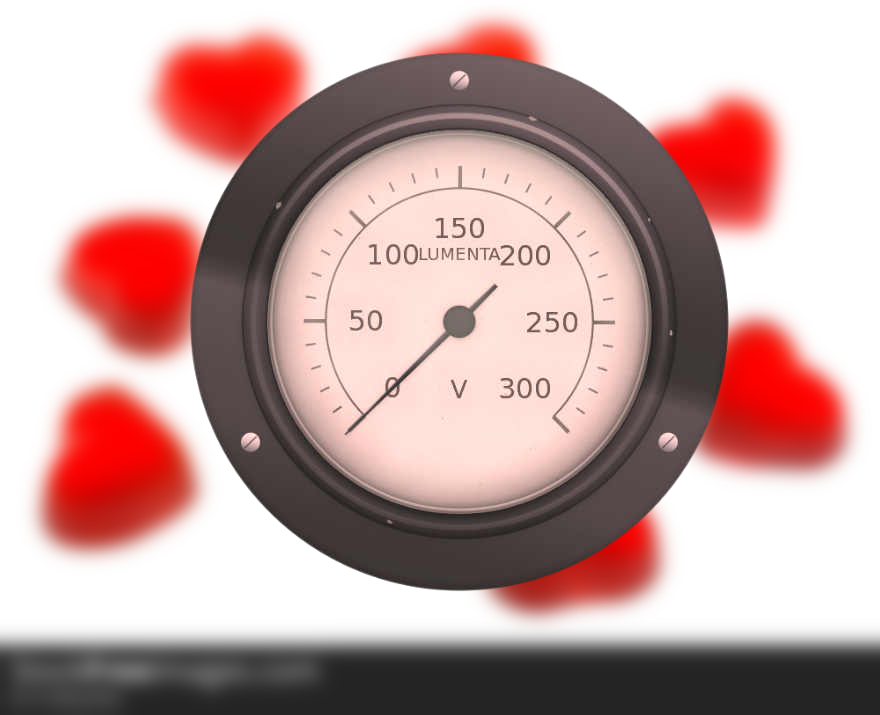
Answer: 0 V
